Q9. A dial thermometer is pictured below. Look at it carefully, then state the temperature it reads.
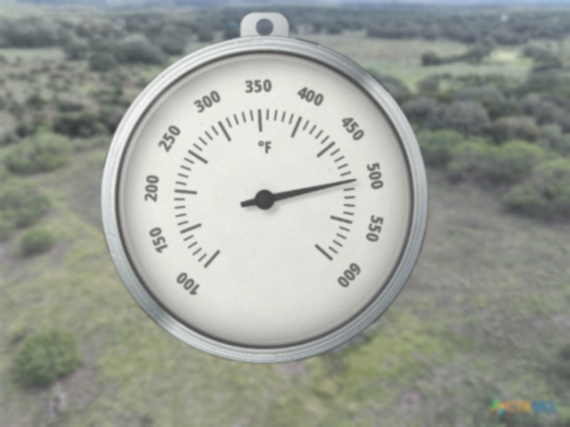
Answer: 500 °F
